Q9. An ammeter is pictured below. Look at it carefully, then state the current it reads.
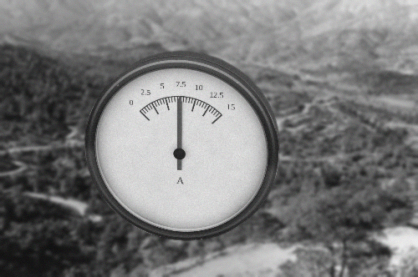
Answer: 7.5 A
